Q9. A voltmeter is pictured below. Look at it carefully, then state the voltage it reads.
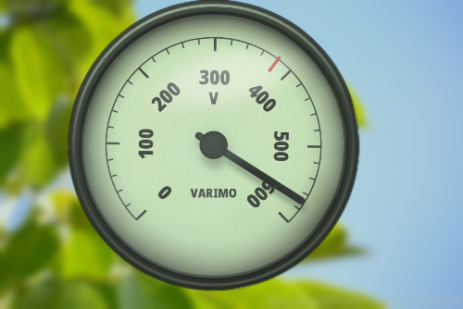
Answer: 570 V
